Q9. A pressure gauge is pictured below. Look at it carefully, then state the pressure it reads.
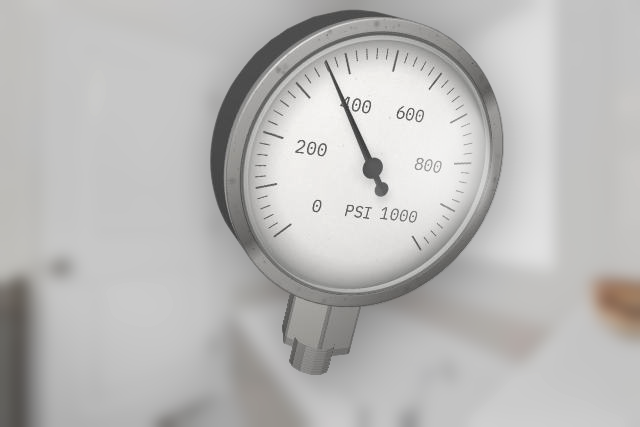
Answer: 360 psi
